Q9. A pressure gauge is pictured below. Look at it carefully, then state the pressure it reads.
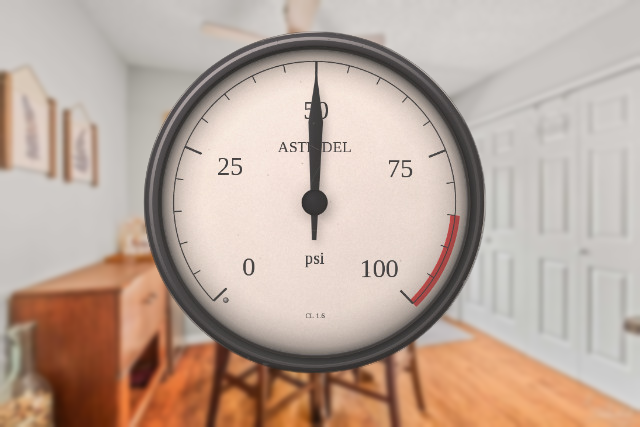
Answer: 50 psi
